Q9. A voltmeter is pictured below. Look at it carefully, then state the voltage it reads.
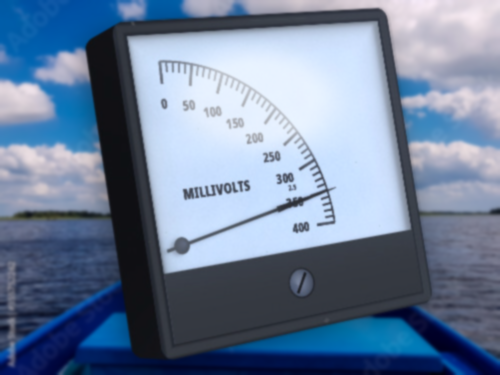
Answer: 350 mV
